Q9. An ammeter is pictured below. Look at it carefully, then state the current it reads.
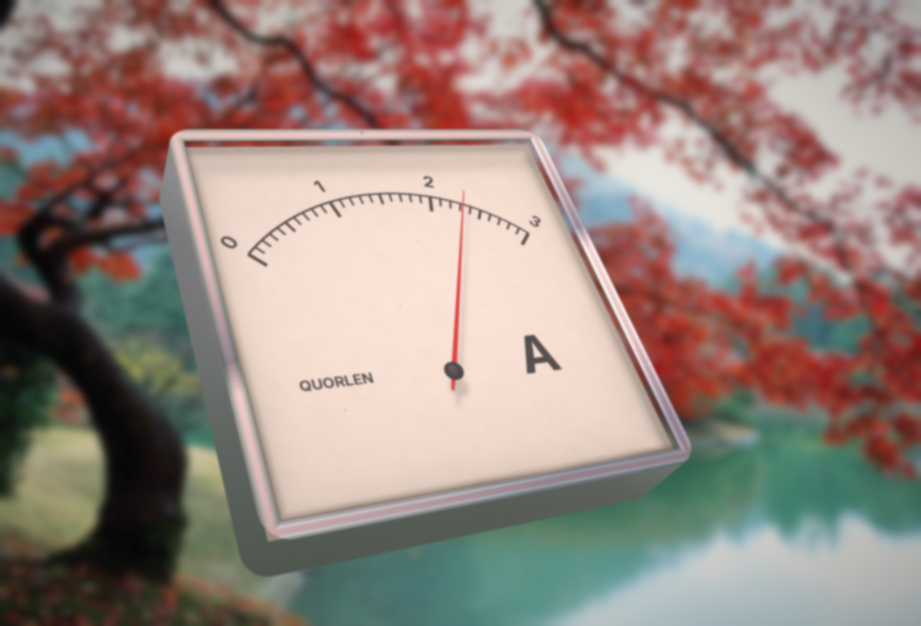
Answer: 2.3 A
